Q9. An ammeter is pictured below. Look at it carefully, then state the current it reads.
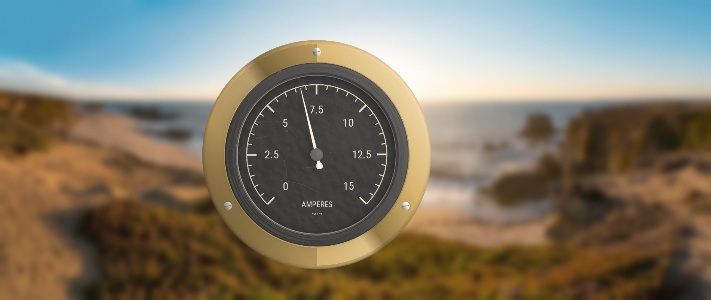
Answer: 6.75 A
